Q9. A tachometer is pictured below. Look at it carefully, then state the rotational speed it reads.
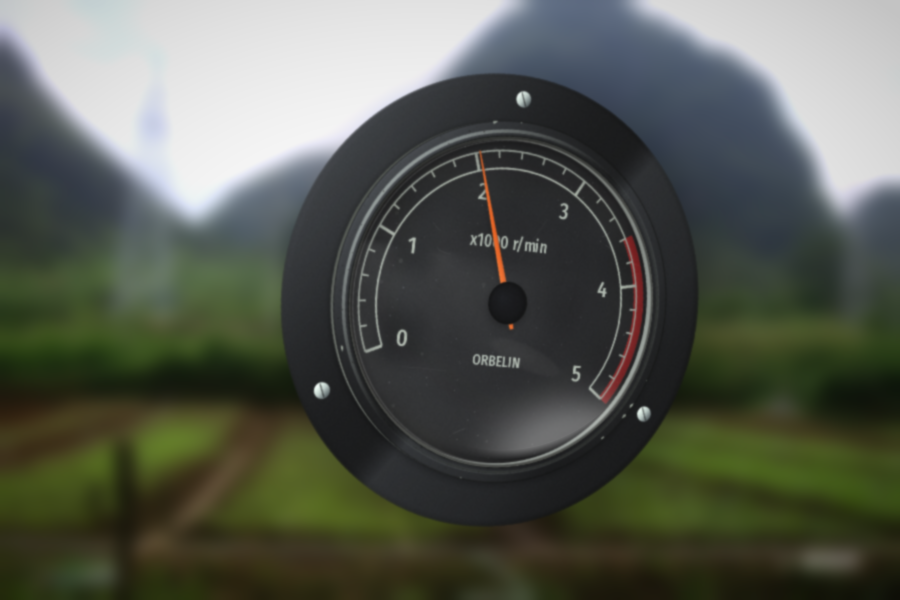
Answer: 2000 rpm
